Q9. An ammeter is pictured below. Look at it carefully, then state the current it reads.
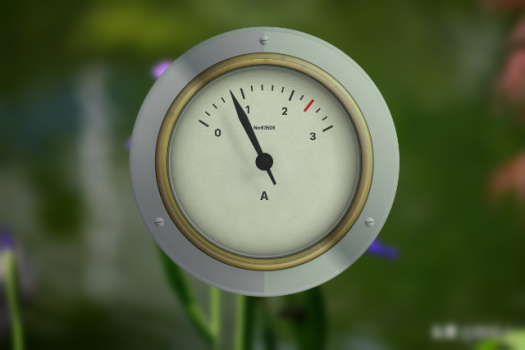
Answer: 0.8 A
